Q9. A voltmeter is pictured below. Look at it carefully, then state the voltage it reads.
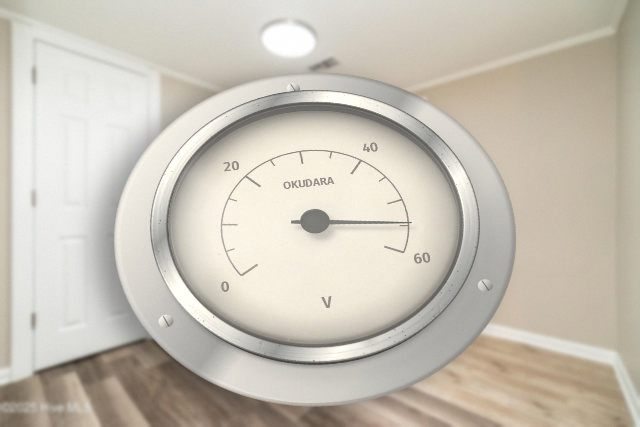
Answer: 55 V
